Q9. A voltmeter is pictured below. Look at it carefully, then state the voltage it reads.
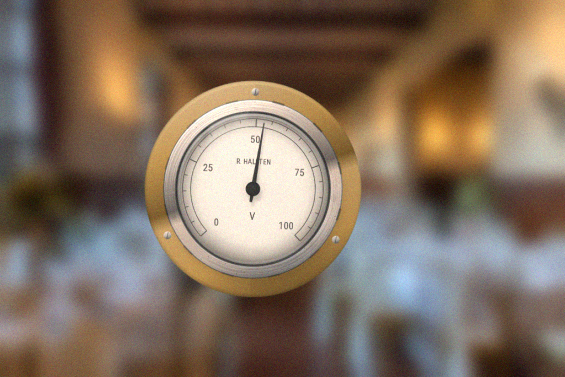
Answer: 52.5 V
